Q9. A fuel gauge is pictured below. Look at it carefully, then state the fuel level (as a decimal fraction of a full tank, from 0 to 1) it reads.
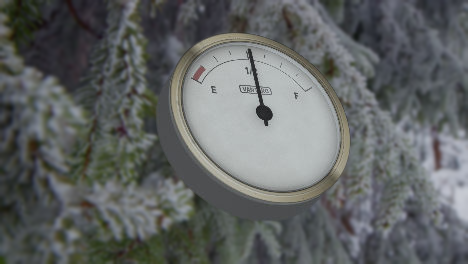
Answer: 0.5
